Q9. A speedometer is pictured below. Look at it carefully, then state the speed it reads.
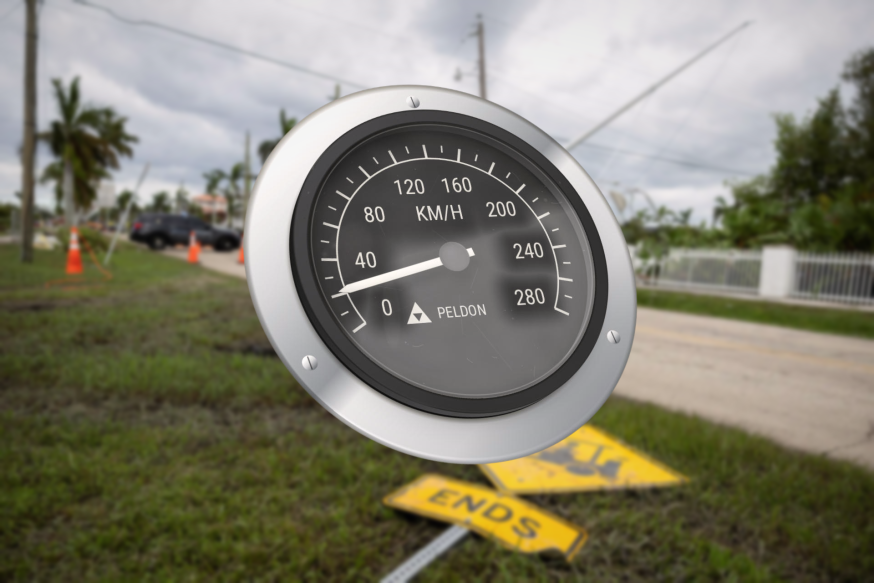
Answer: 20 km/h
